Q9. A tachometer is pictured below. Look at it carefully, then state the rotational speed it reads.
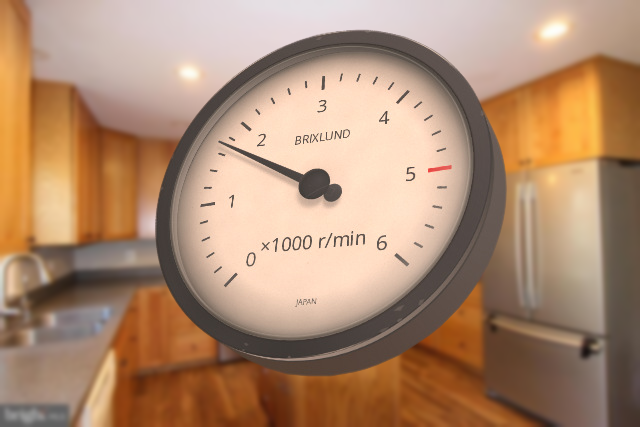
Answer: 1700 rpm
